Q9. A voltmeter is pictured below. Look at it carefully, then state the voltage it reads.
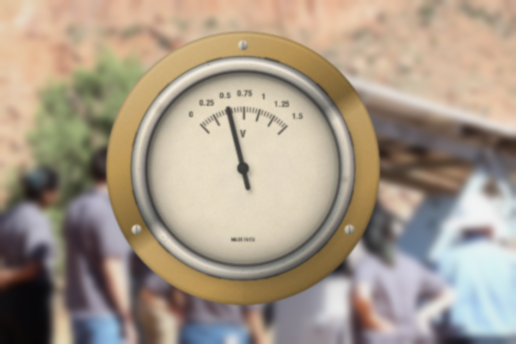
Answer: 0.5 V
